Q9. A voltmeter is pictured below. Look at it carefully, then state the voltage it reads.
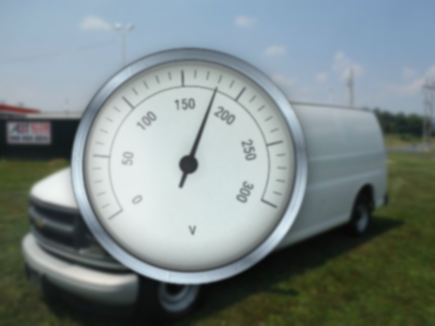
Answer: 180 V
